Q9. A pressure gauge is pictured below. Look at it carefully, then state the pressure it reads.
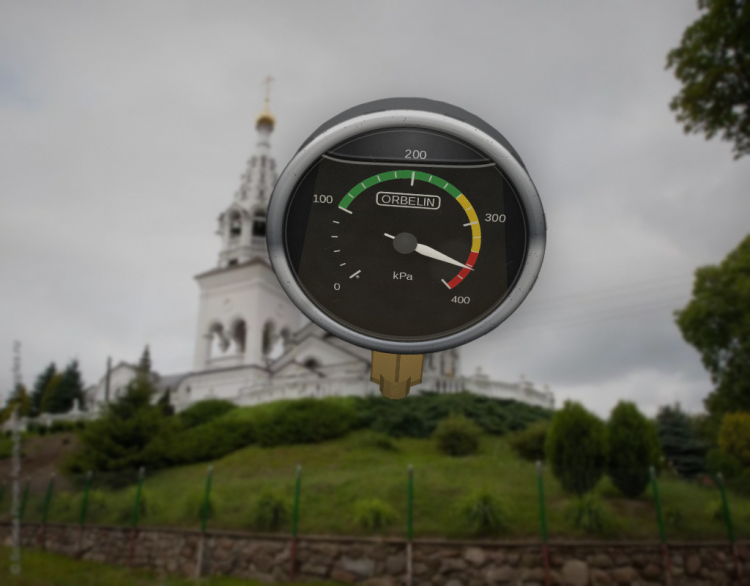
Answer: 360 kPa
